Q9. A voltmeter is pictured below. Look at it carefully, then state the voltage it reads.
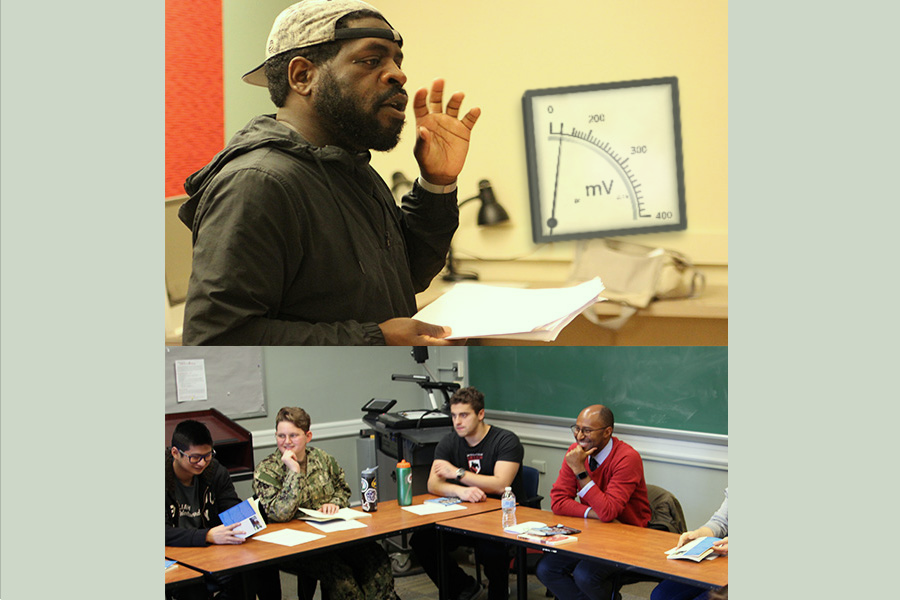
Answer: 100 mV
